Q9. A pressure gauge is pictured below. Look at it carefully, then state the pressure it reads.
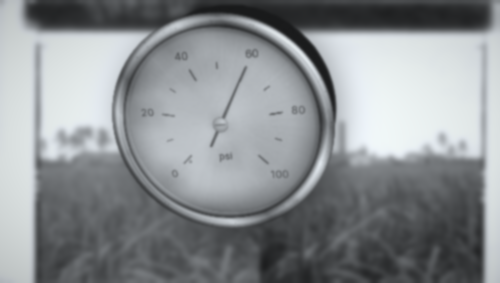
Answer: 60 psi
